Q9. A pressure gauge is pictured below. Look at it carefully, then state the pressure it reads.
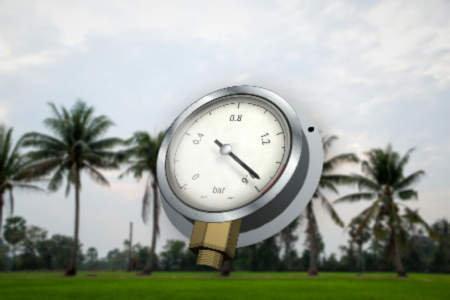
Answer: 1.55 bar
